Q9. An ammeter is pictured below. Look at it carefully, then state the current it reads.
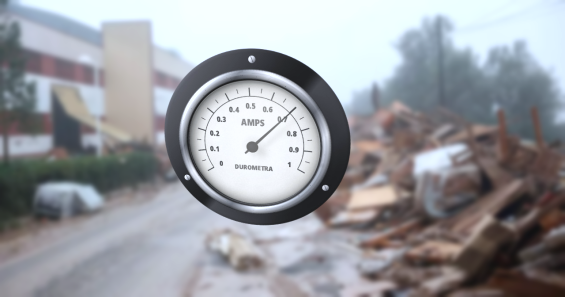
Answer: 0.7 A
